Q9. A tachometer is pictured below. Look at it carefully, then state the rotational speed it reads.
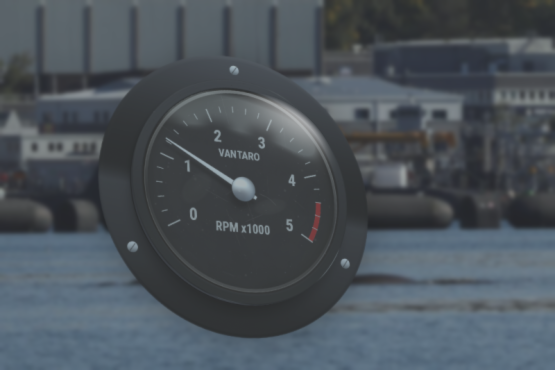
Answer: 1200 rpm
